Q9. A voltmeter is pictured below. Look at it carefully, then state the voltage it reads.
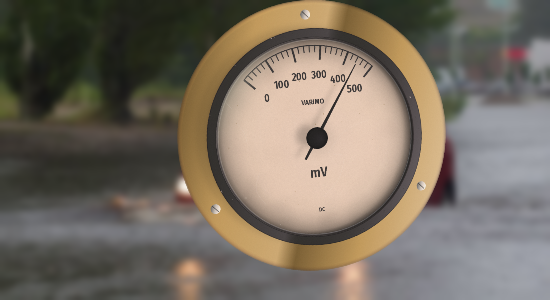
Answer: 440 mV
